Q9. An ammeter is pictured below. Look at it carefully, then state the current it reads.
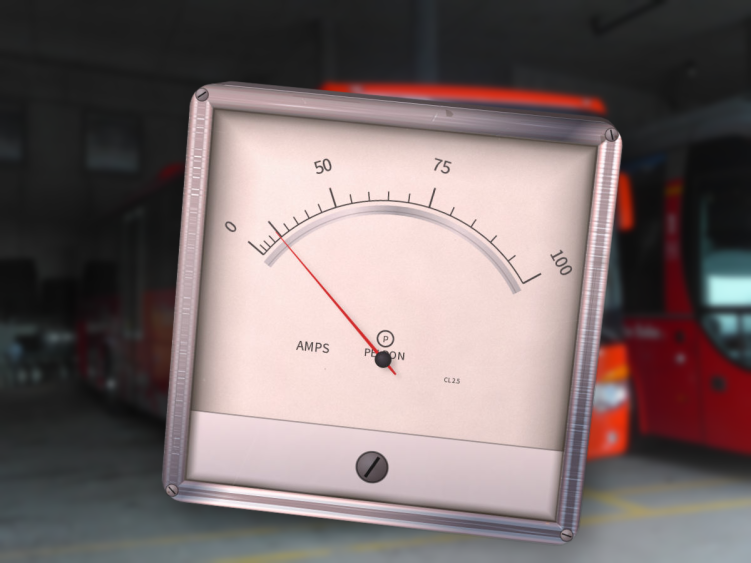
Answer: 25 A
